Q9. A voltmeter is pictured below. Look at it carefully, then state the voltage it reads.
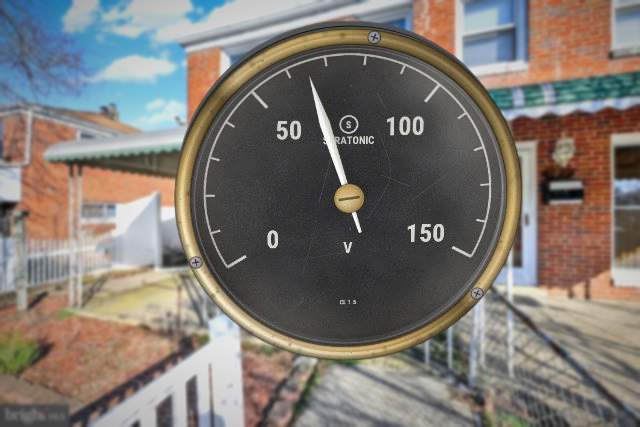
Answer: 65 V
